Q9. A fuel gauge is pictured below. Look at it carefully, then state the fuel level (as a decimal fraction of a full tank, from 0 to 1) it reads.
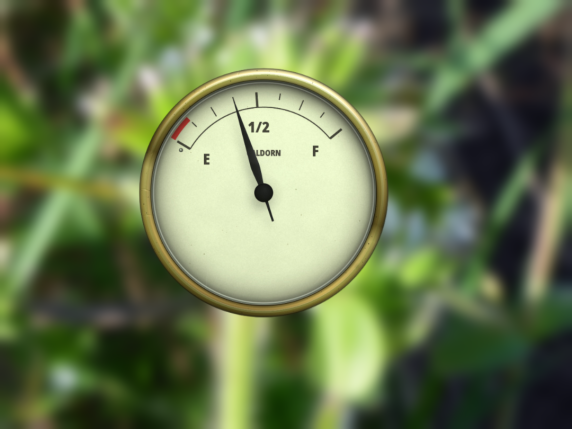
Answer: 0.375
